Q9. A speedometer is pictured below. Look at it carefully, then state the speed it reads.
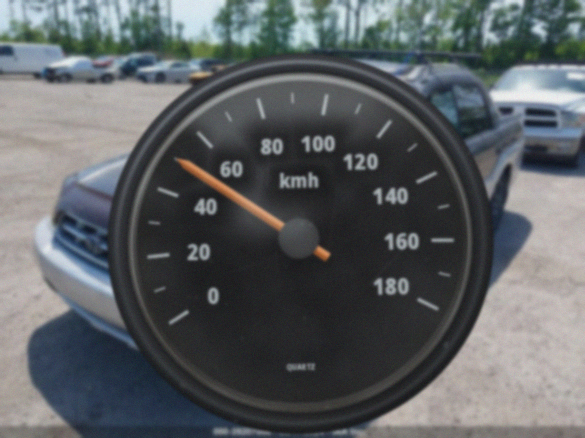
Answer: 50 km/h
